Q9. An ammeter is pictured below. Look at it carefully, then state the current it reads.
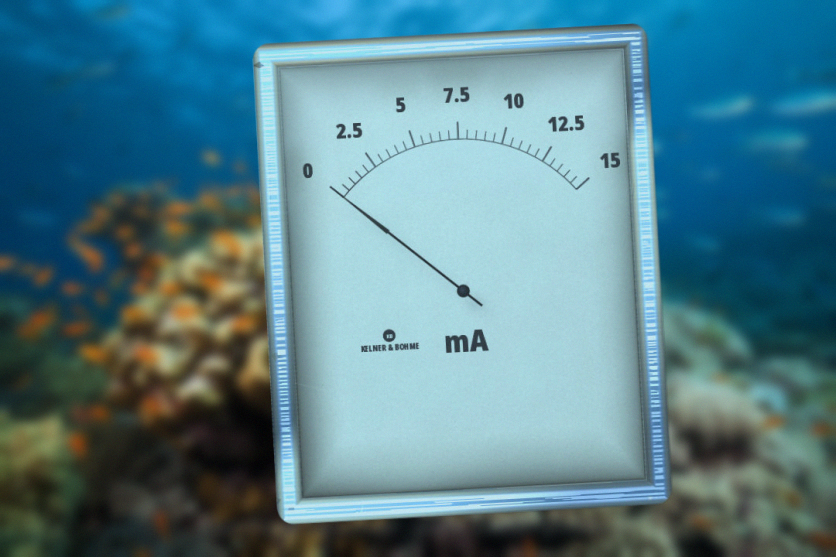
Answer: 0 mA
